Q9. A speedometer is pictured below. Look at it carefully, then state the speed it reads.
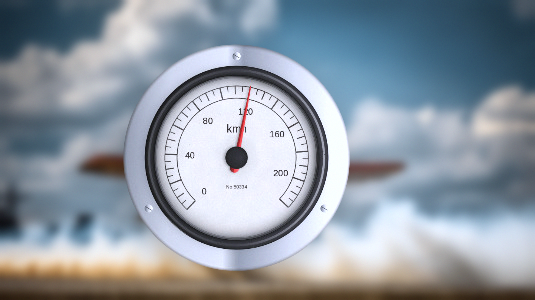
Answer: 120 km/h
